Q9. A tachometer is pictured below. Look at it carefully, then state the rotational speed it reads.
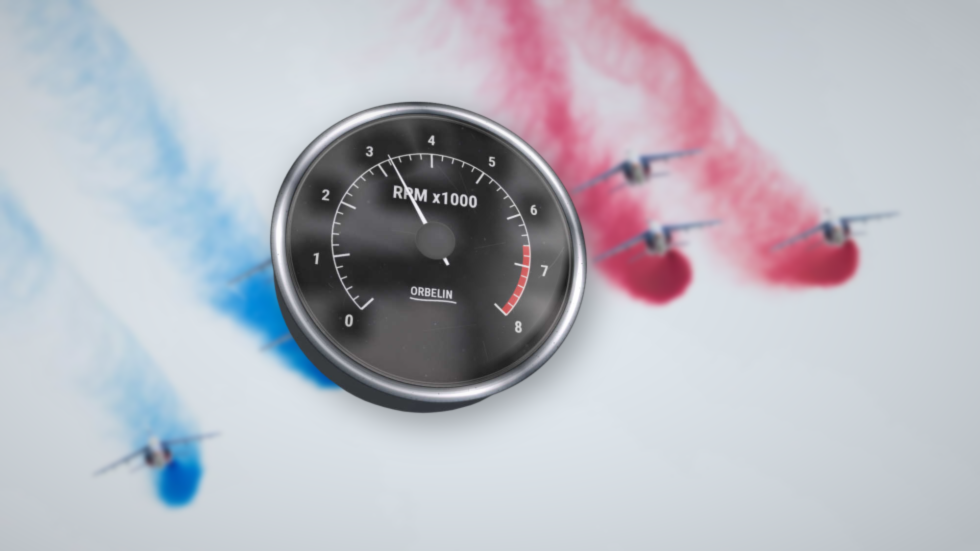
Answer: 3200 rpm
